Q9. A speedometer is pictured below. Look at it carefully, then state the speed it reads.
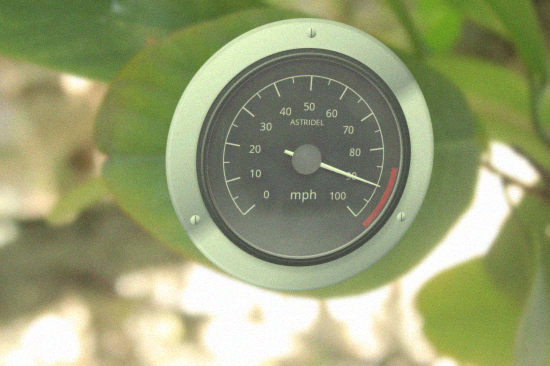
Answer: 90 mph
